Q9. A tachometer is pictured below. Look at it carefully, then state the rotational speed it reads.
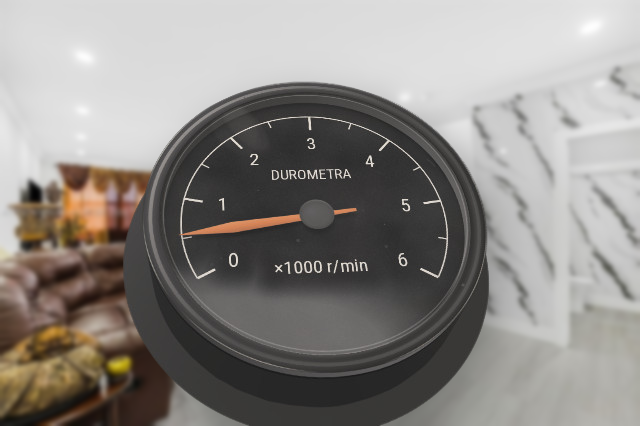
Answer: 500 rpm
